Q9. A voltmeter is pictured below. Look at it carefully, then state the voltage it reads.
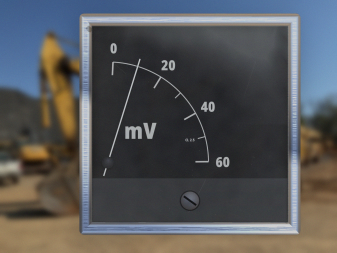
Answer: 10 mV
